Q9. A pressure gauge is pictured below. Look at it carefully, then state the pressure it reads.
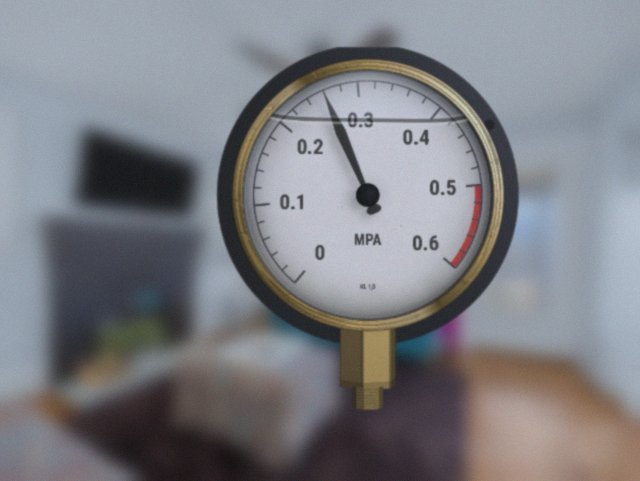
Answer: 0.26 MPa
